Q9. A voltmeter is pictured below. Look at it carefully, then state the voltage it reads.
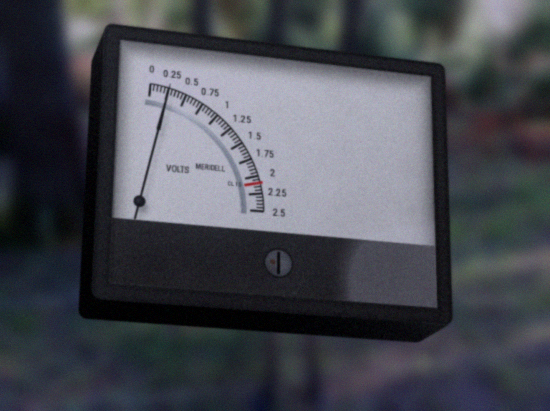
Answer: 0.25 V
